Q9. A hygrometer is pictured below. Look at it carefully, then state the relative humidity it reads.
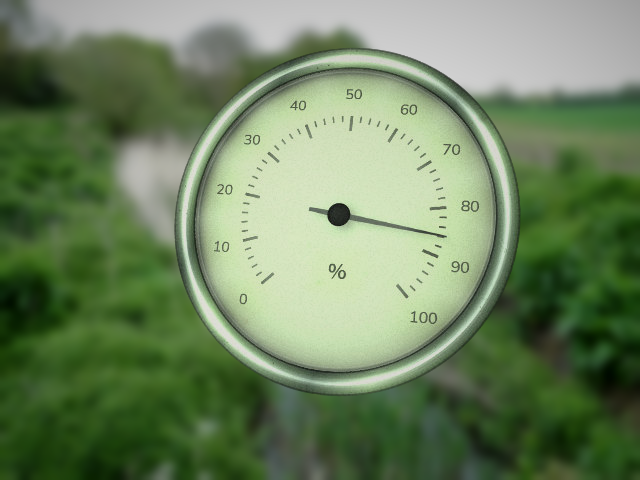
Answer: 86 %
